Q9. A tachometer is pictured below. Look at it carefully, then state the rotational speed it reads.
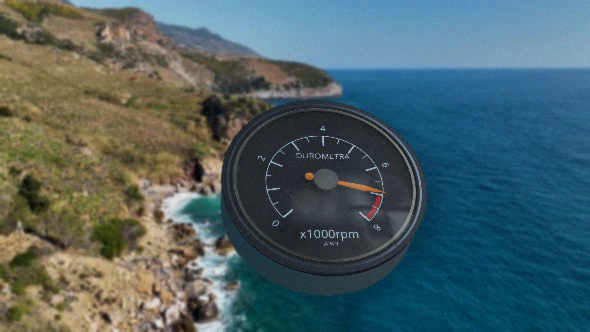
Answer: 7000 rpm
